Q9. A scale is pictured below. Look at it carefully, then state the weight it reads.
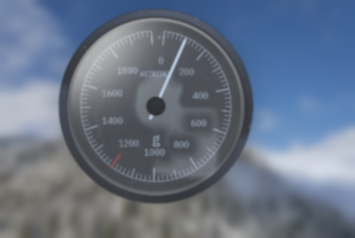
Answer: 100 g
